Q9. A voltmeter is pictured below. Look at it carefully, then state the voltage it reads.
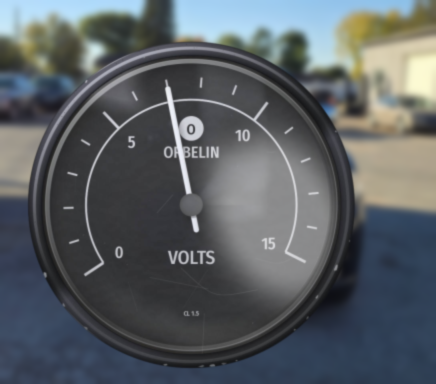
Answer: 7 V
